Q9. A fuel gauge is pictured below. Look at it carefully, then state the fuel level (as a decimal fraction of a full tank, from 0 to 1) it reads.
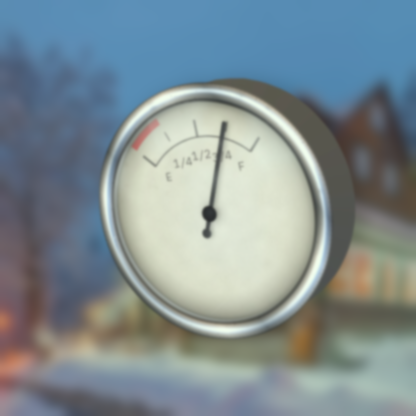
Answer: 0.75
